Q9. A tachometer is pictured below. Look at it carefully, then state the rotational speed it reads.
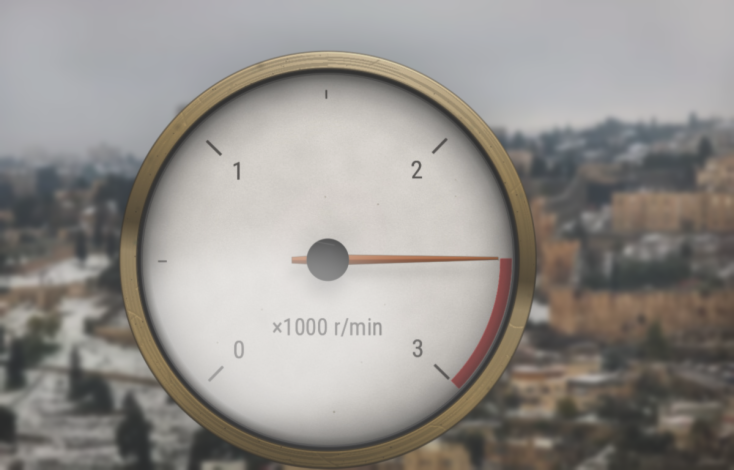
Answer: 2500 rpm
